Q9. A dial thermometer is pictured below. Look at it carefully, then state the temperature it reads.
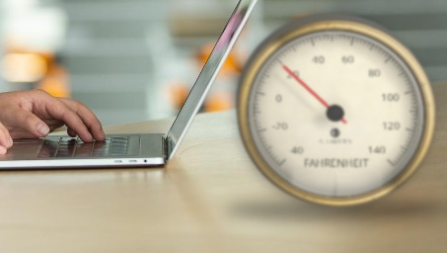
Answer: 20 °F
